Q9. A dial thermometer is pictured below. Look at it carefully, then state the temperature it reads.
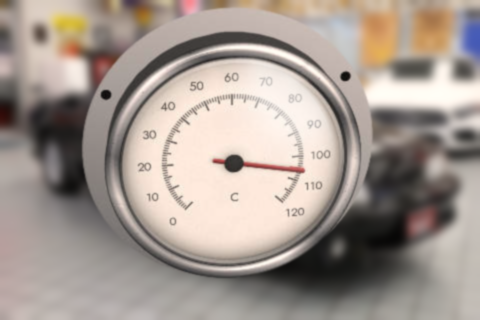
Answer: 105 °C
